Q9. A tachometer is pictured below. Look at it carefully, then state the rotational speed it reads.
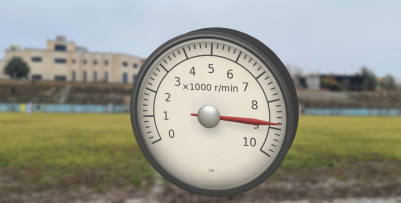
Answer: 8800 rpm
